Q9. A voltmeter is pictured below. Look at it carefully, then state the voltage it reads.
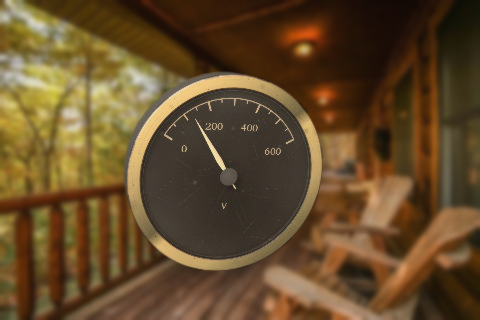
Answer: 125 V
